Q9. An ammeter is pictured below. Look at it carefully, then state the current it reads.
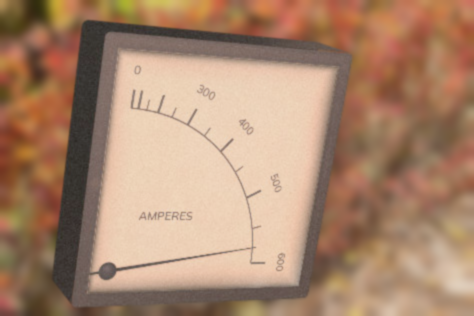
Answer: 575 A
